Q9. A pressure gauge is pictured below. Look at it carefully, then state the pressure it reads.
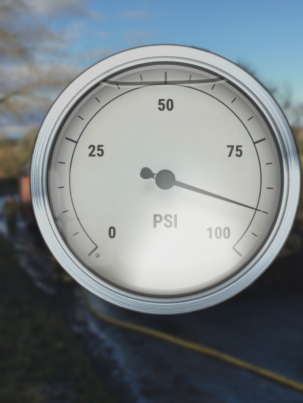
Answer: 90 psi
